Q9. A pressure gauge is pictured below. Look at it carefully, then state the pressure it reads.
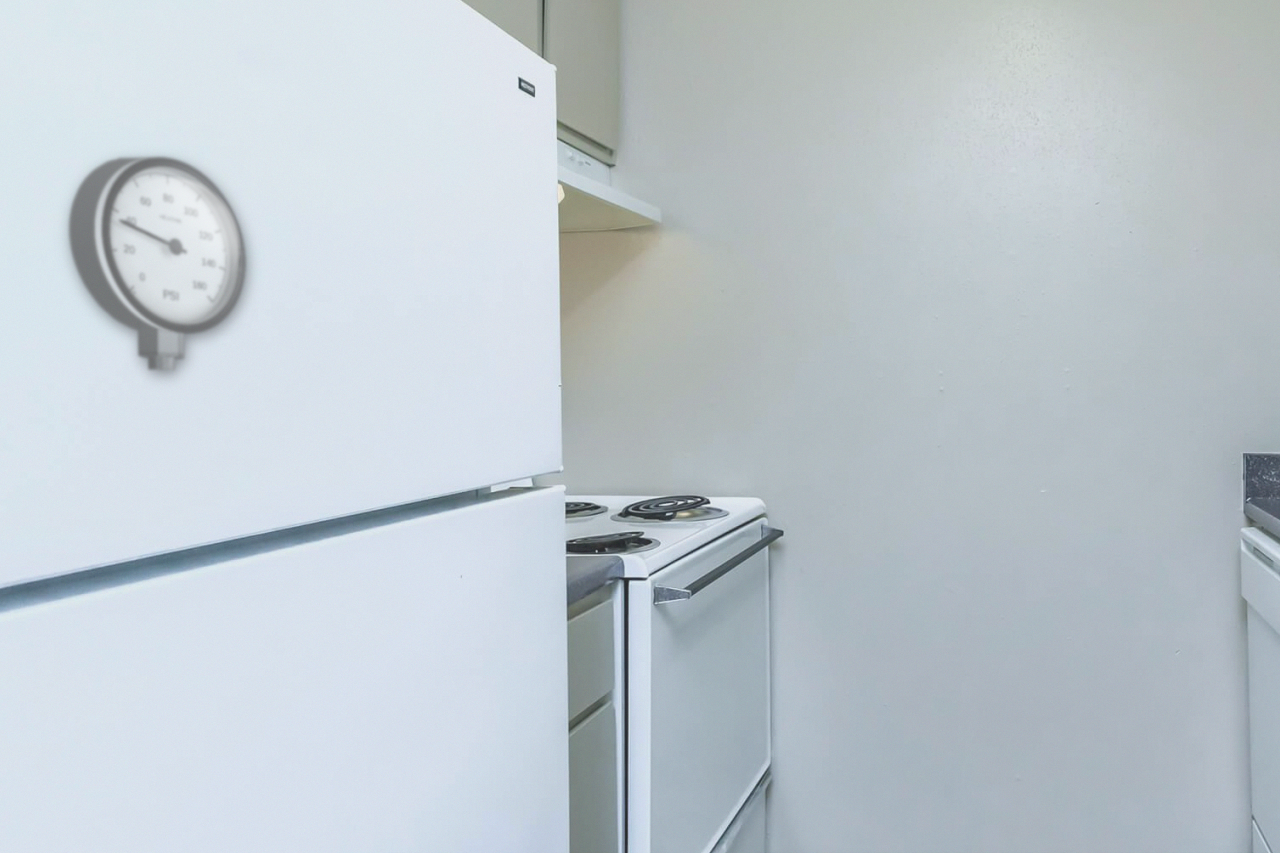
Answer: 35 psi
